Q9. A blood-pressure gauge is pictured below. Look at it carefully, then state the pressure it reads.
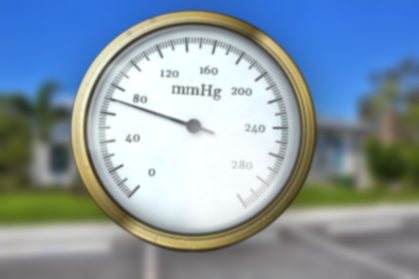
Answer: 70 mmHg
